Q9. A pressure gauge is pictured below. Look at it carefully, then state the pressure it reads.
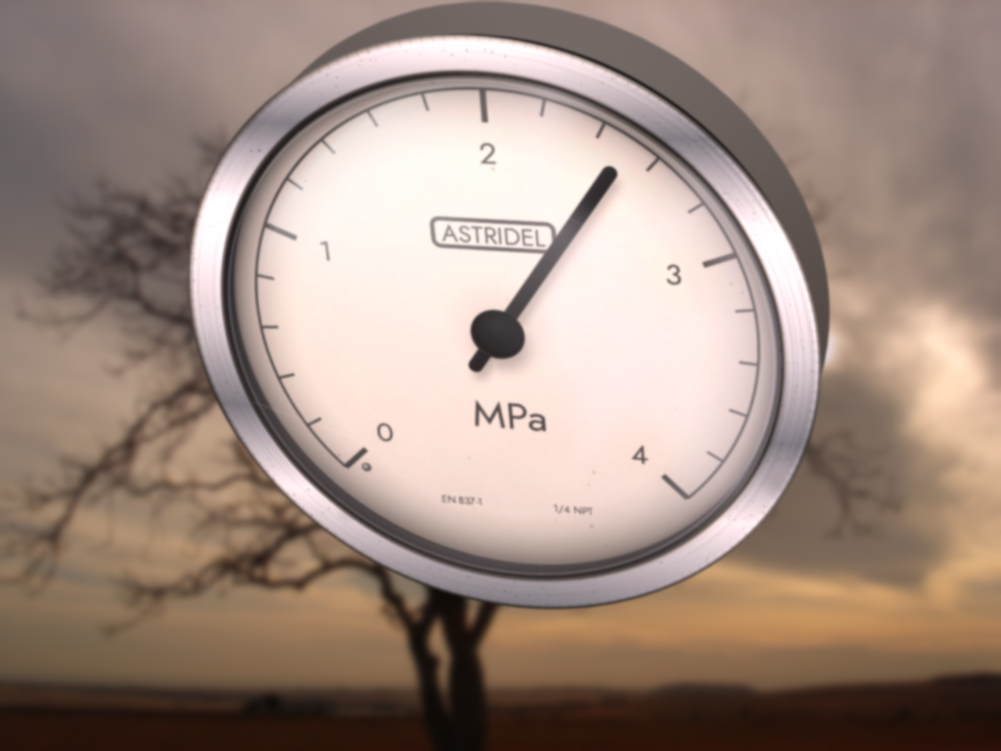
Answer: 2.5 MPa
